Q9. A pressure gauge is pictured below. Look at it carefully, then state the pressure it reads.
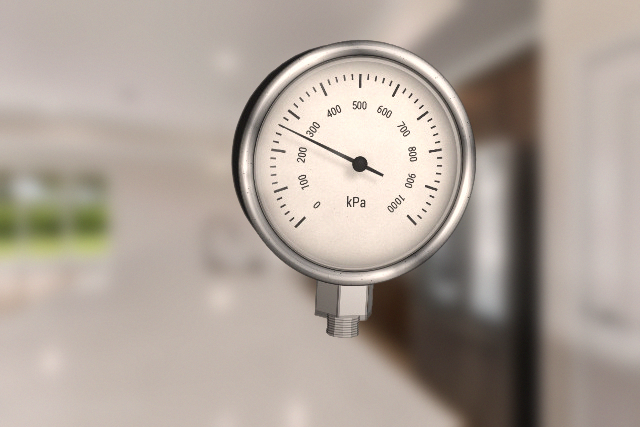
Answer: 260 kPa
